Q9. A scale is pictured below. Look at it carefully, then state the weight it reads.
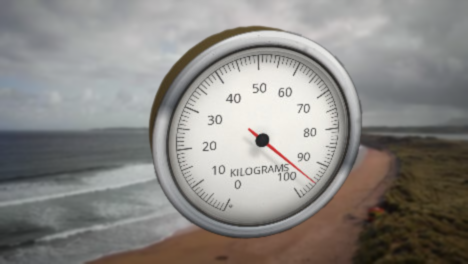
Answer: 95 kg
